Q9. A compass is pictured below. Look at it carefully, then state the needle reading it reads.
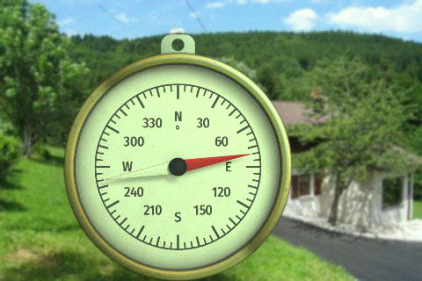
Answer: 80 °
